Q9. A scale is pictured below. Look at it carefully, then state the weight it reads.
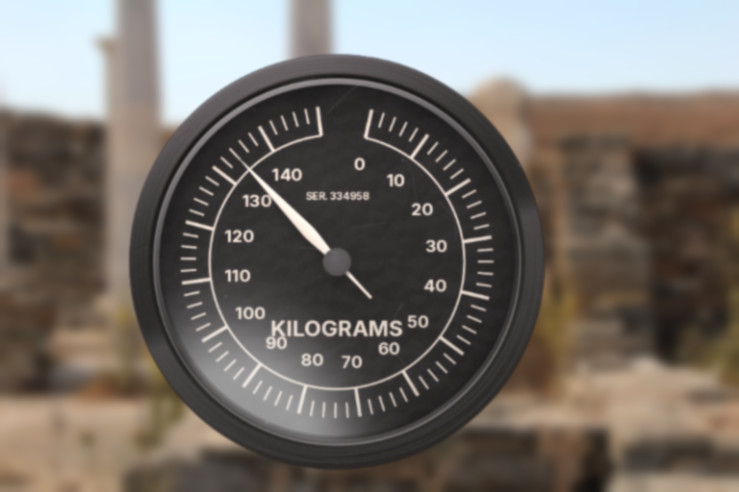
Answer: 134 kg
